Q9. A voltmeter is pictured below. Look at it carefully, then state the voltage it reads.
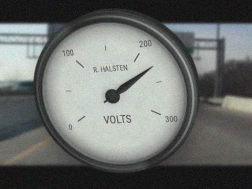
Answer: 225 V
